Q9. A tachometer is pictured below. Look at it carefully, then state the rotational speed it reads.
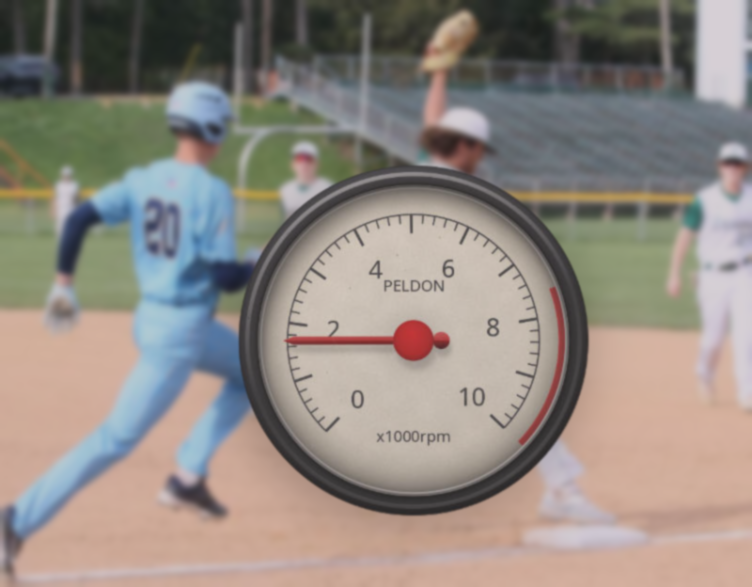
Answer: 1700 rpm
